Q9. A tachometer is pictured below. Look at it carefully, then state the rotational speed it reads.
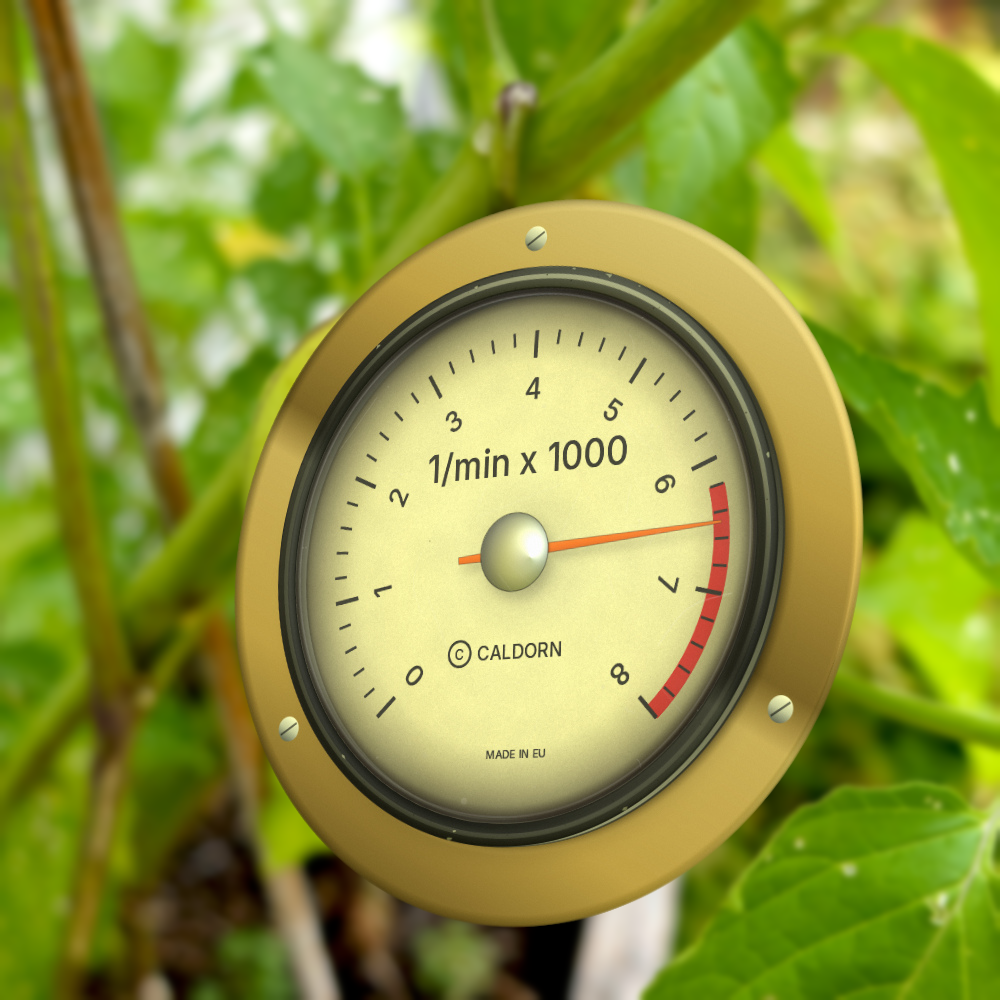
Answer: 6500 rpm
